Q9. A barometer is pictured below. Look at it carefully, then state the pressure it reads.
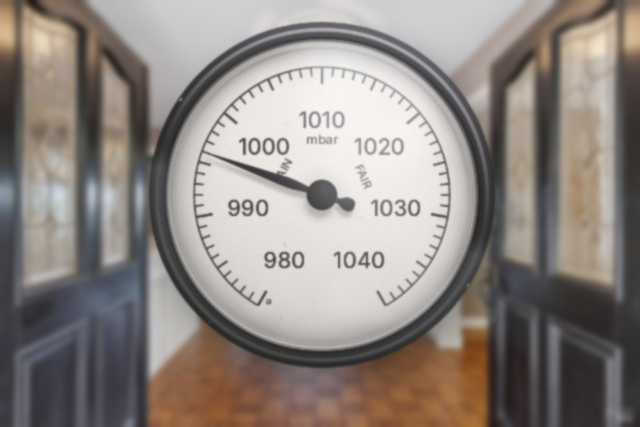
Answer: 996 mbar
